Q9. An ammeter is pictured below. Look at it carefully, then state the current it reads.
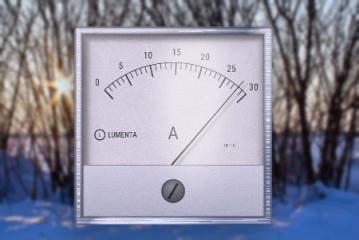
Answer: 28 A
